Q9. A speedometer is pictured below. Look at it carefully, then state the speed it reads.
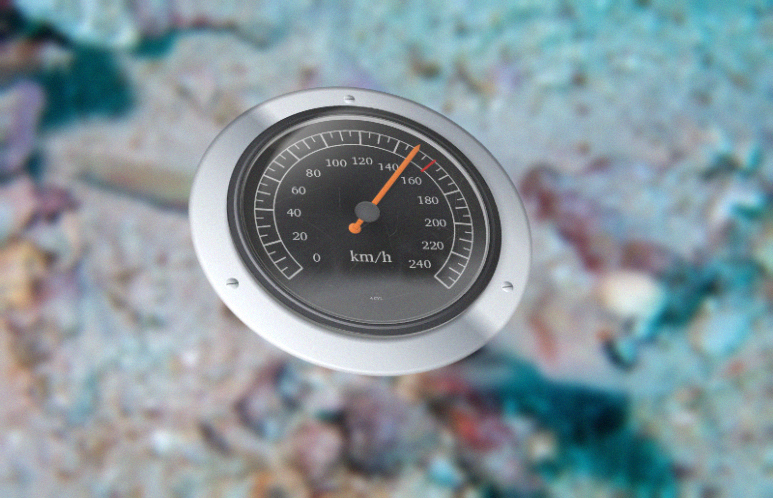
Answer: 150 km/h
